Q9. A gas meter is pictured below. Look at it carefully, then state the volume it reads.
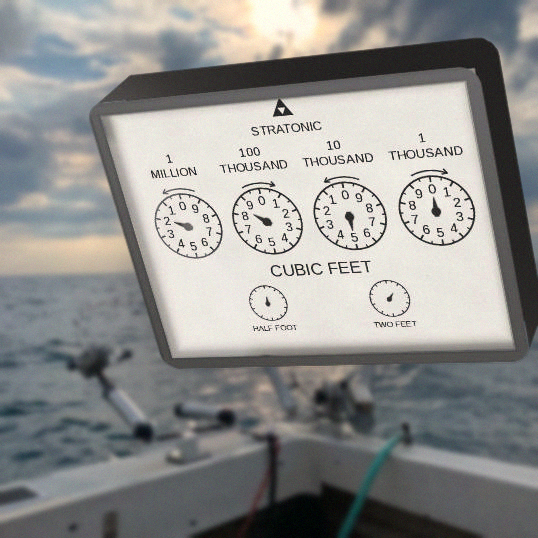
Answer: 185000 ft³
